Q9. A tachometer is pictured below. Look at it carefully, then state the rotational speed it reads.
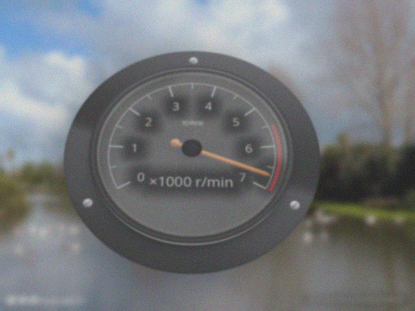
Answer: 6750 rpm
